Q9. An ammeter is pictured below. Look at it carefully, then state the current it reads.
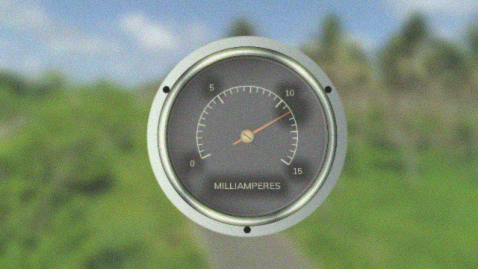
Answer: 11 mA
